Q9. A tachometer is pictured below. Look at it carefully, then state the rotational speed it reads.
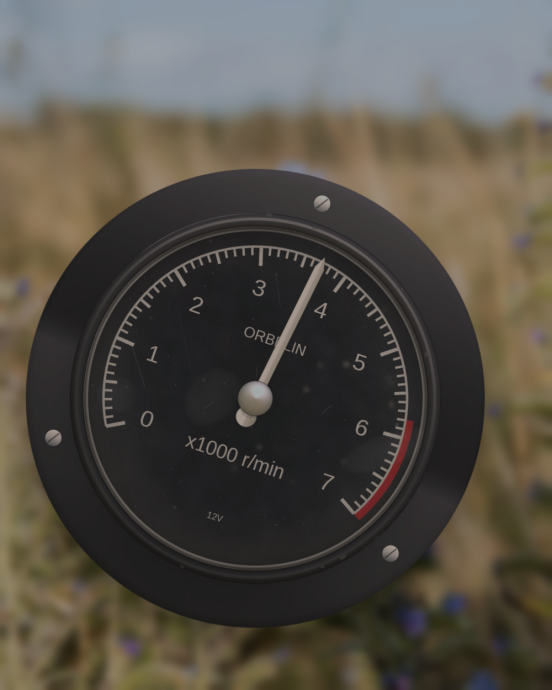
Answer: 3700 rpm
